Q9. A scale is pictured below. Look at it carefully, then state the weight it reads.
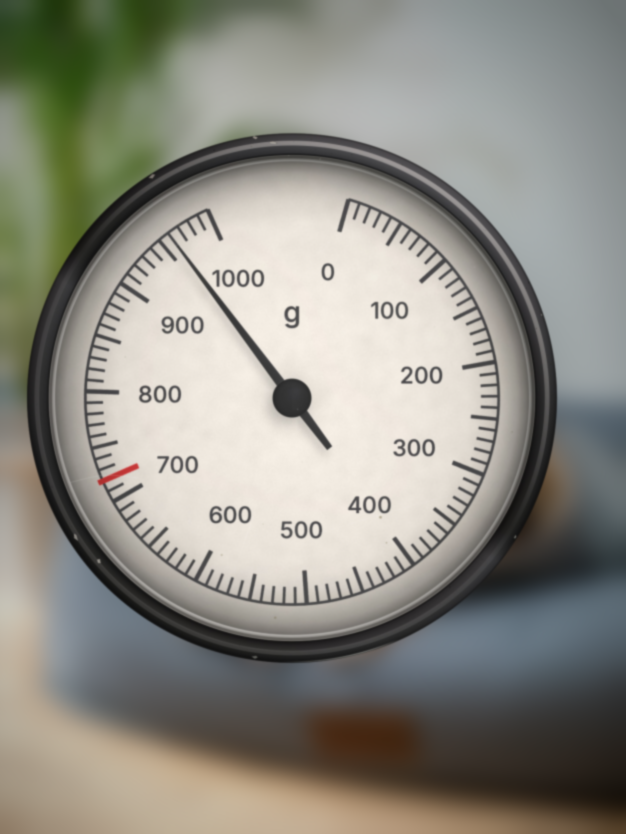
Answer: 960 g
